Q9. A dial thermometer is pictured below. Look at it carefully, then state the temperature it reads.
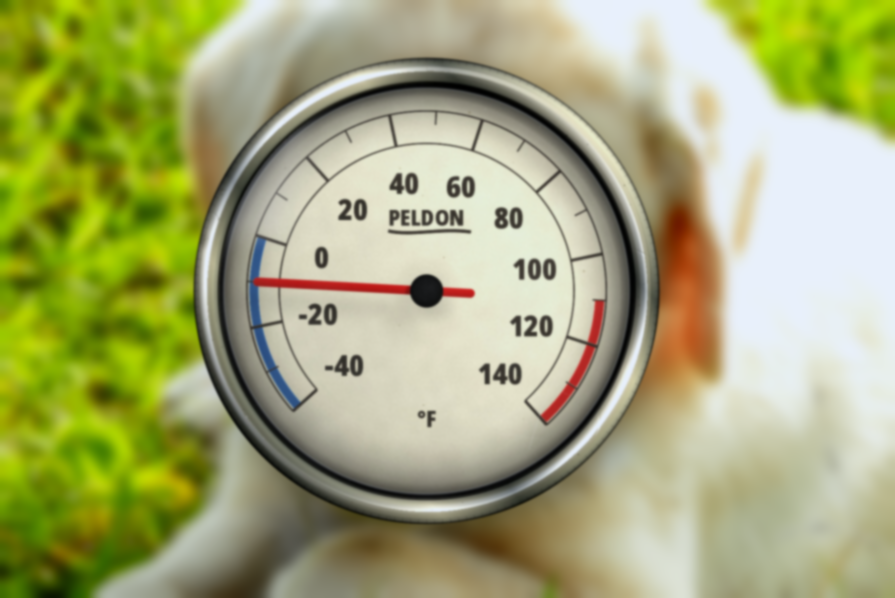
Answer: -10 °F
